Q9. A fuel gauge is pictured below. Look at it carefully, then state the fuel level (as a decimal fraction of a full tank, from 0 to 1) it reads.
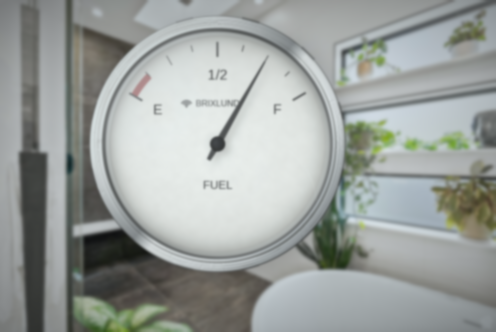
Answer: 0.75
